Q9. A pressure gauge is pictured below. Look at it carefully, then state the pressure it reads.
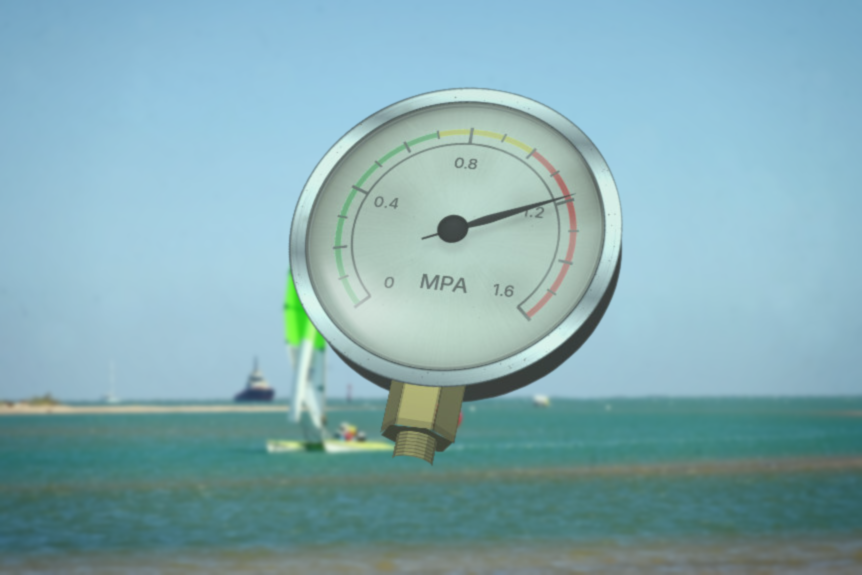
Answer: 1.2 MPa
